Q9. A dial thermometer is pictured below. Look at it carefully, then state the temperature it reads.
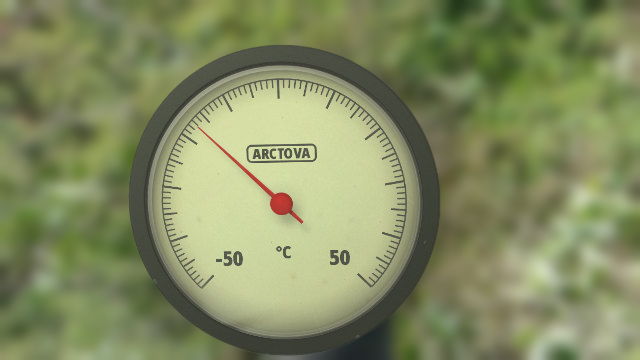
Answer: -17 °C
